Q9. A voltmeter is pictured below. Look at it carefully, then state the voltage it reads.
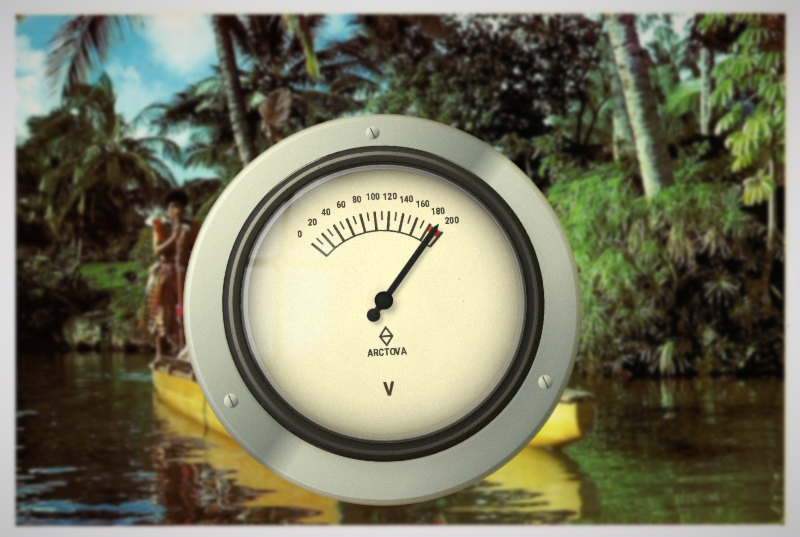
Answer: 190 V
